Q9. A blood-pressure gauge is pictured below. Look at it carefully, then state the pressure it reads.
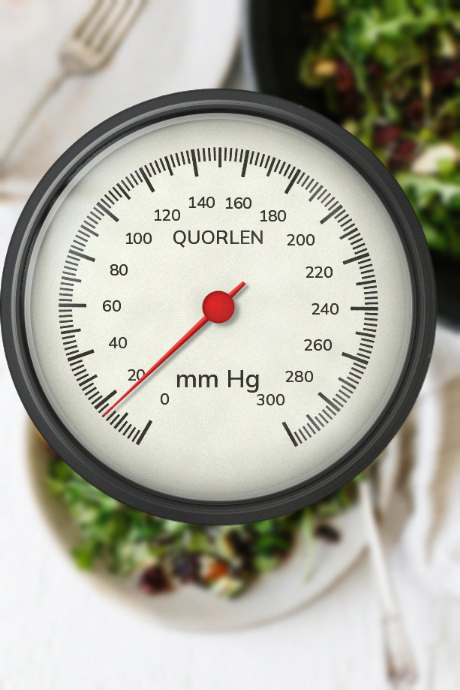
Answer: 16 mmHg
